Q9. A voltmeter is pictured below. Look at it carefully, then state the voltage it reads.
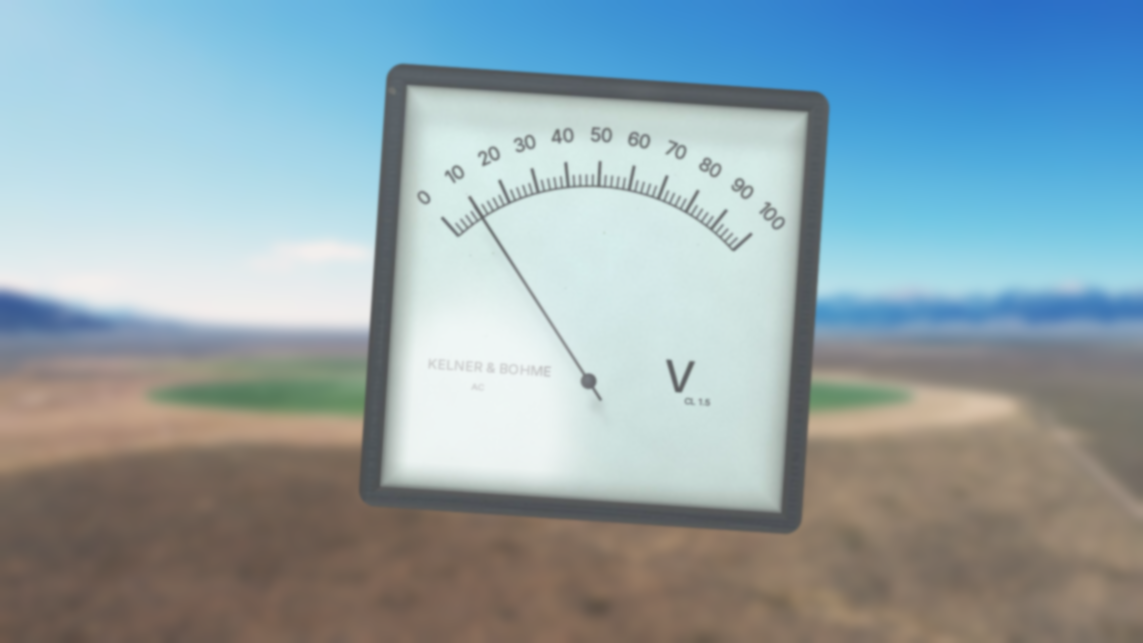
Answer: 10 V
